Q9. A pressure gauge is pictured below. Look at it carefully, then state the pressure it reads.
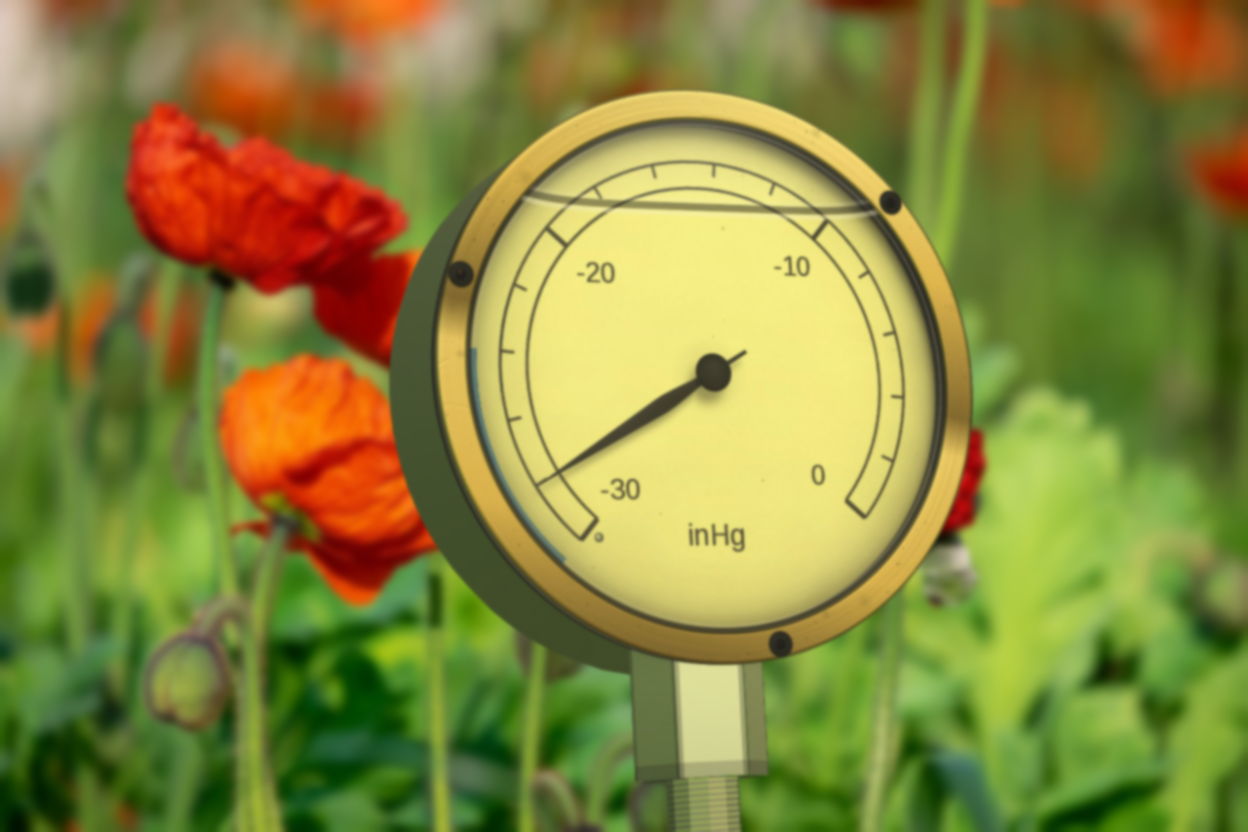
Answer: -28 inHg
